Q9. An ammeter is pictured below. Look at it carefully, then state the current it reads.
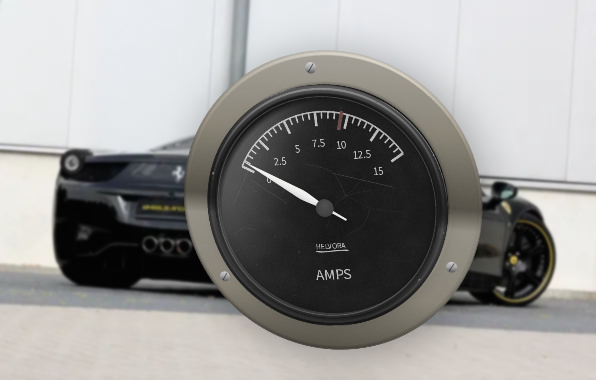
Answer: 0.5 A
